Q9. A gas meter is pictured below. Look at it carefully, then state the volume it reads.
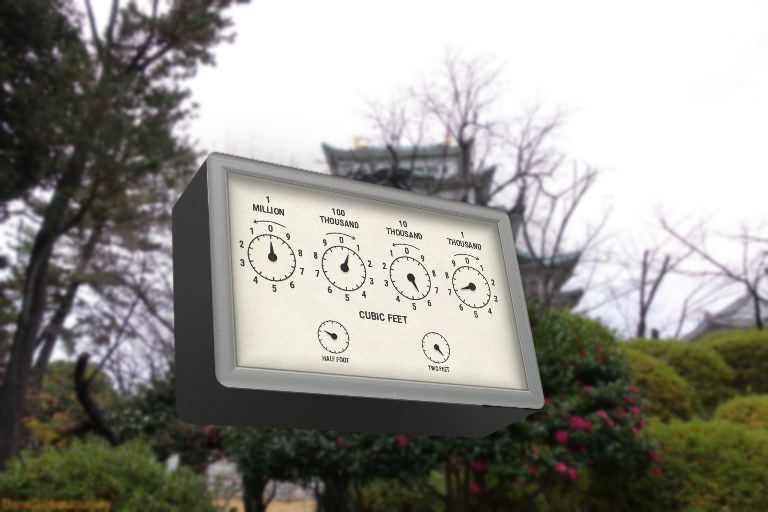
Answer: 5700 ft³
